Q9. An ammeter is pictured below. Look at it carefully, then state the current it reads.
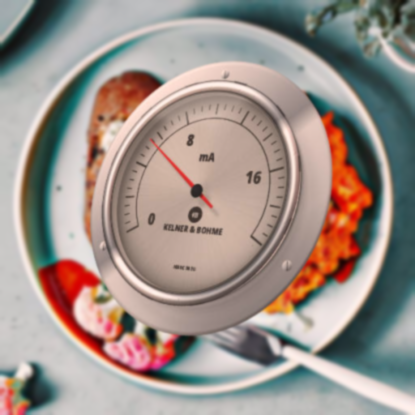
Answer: 5.5 mA
